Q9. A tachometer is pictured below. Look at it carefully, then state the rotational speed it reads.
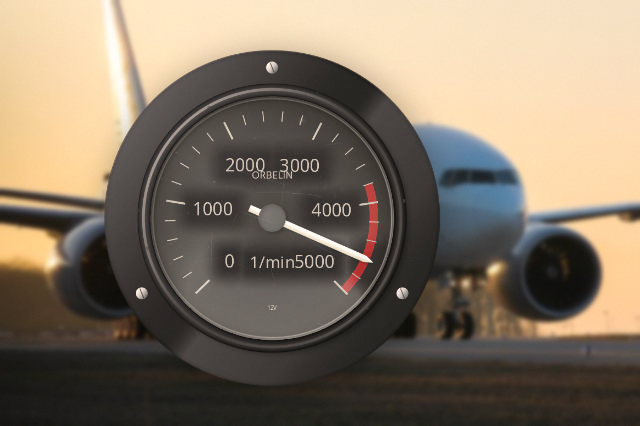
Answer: 4600 rpm
